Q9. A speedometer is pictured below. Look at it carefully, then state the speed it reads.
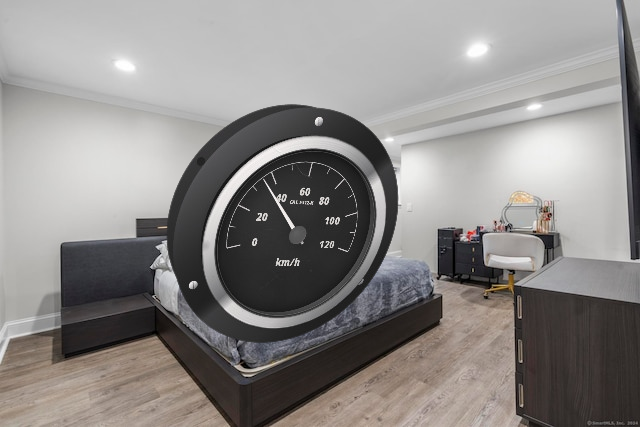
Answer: 35 km/h
